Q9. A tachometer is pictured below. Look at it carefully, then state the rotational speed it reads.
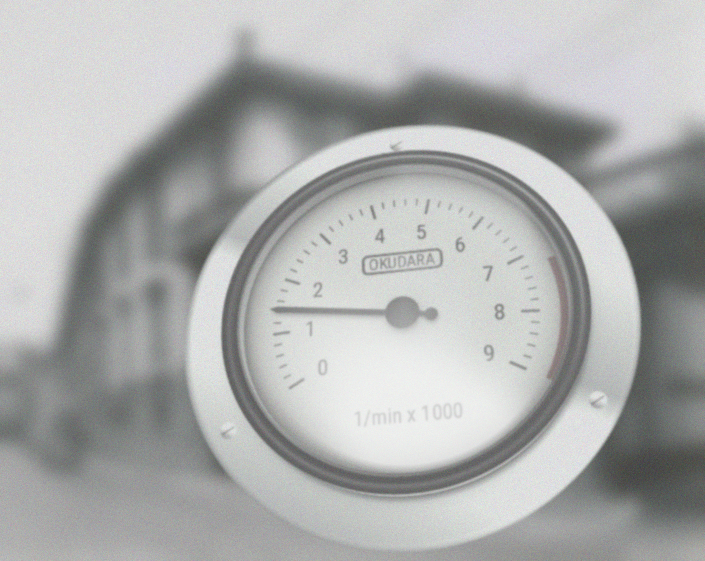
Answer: 1400 rpm
